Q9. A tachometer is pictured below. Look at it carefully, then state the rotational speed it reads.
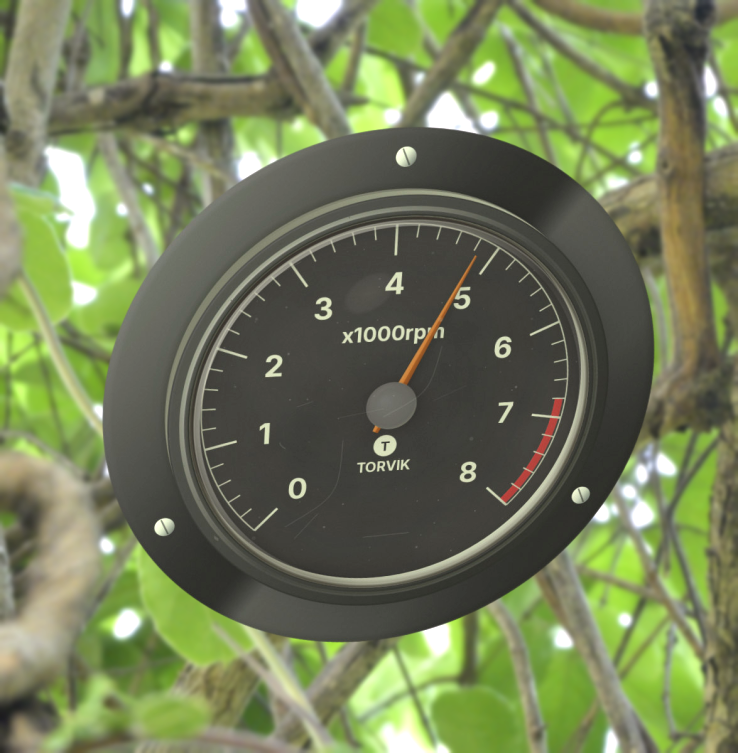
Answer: 4800 rpm
